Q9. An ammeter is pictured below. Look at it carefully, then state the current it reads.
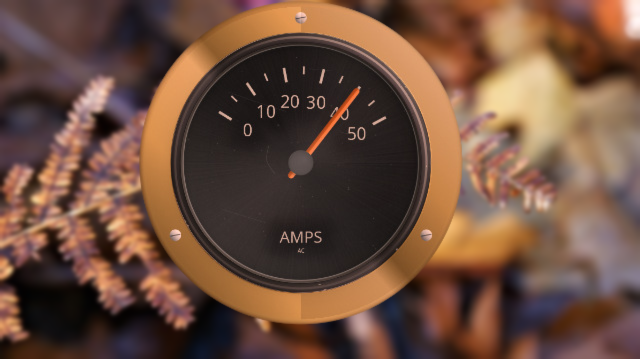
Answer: 40 A
